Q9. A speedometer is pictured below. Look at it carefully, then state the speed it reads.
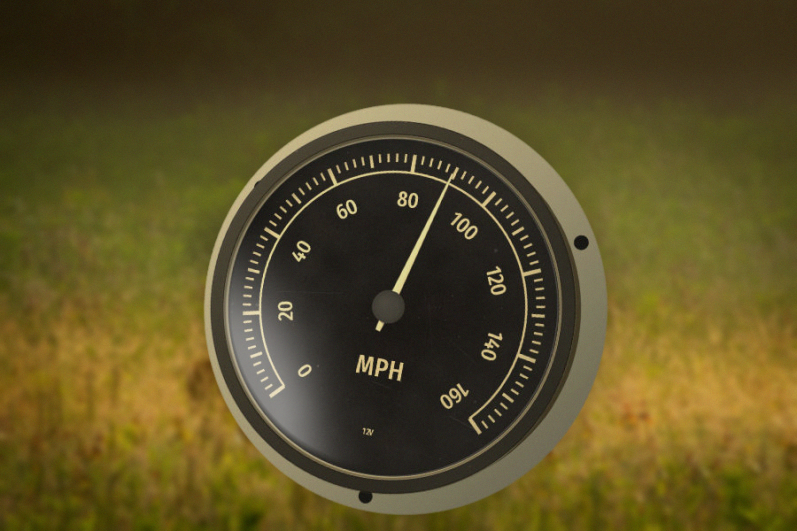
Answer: 90 mph
